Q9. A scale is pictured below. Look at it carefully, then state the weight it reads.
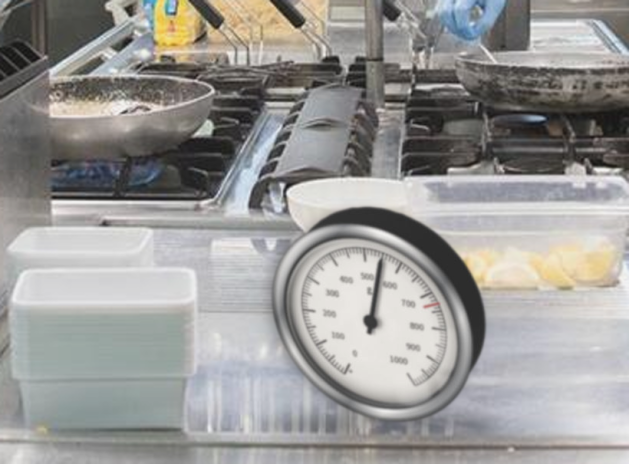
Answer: 550 g
